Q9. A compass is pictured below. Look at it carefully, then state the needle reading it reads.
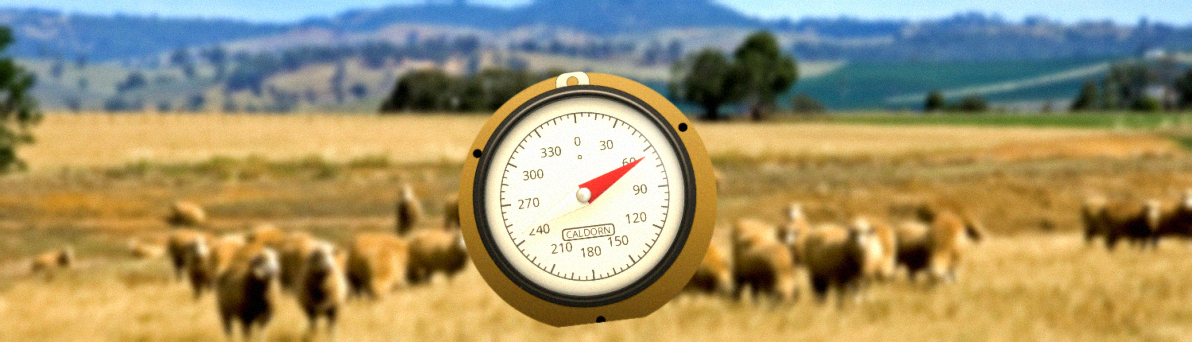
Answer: 65 °
